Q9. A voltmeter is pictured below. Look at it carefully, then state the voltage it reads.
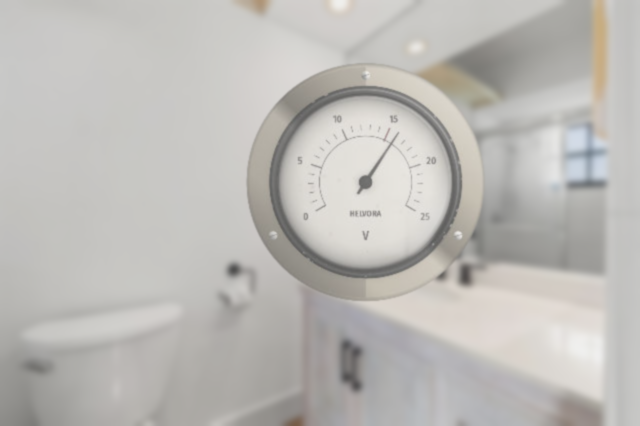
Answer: 16 V
